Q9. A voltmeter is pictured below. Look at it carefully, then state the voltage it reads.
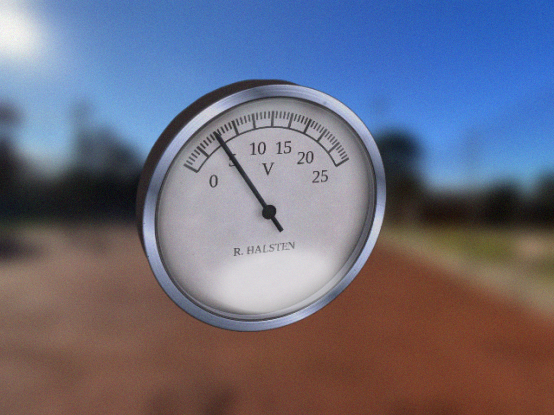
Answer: 5 V
